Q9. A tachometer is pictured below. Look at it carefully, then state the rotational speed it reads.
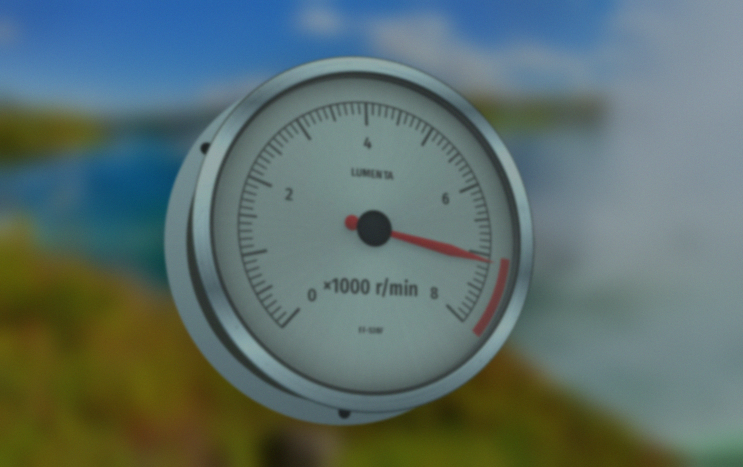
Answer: 7100 rpm
